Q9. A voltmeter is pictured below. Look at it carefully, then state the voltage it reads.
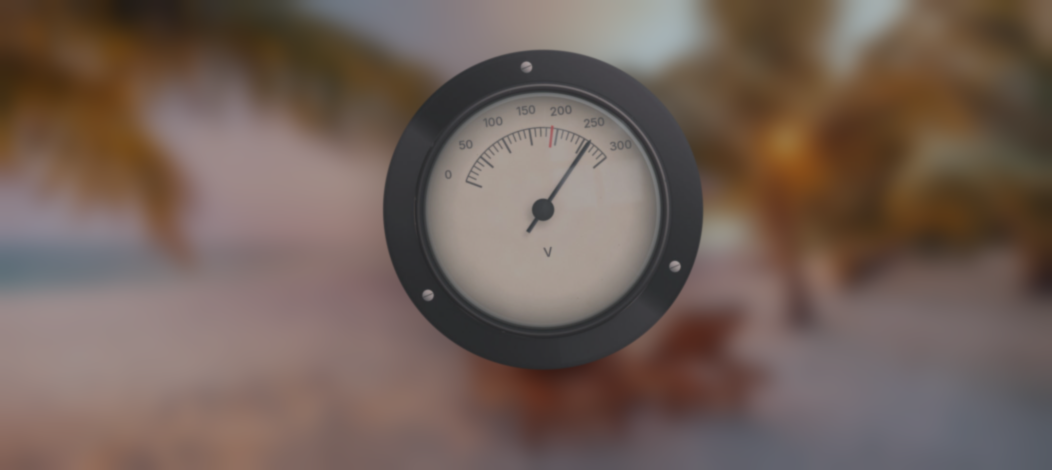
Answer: 260 V
